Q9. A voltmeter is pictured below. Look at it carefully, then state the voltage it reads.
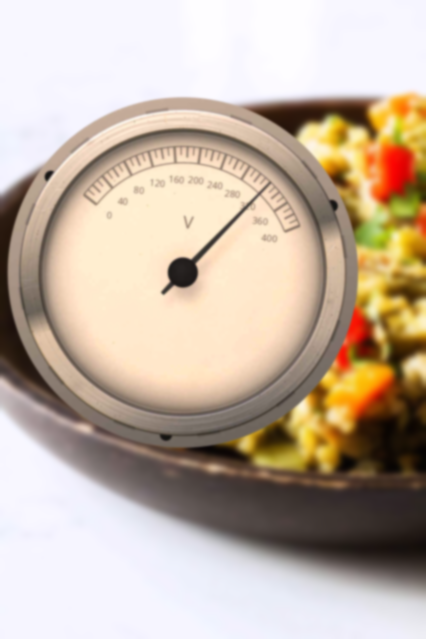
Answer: 320 V
